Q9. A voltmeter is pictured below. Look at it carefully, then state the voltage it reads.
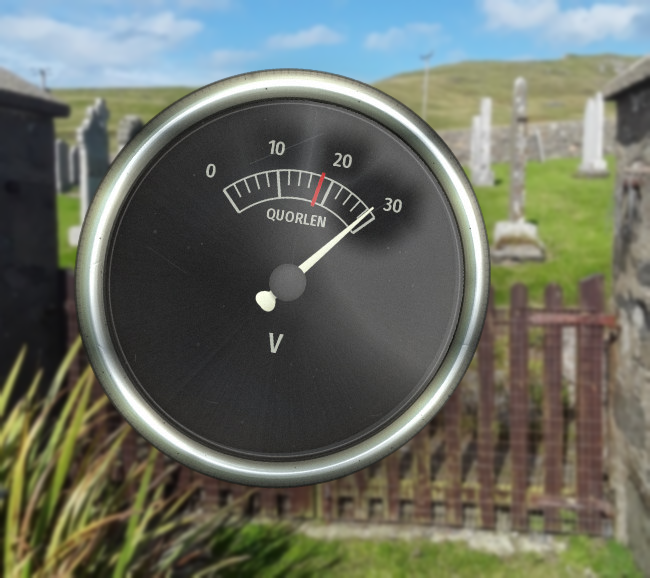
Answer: 28 V
